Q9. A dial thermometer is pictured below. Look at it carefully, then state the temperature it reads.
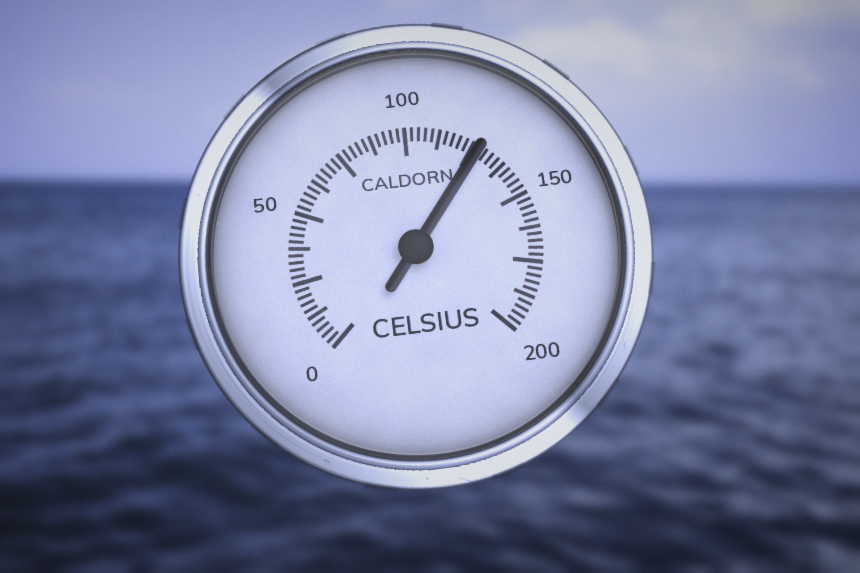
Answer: 127.5 °C
